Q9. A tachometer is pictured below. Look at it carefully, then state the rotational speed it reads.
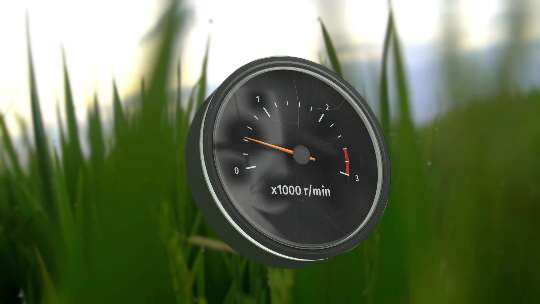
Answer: 400 rpm
